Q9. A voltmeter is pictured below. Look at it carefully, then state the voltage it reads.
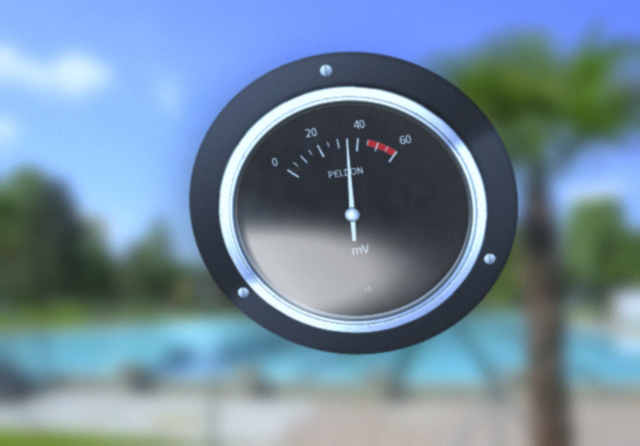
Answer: 35 mV
